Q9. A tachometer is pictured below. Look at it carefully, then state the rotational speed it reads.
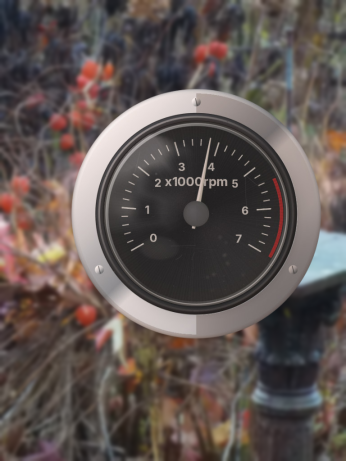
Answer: 3800 rpm
